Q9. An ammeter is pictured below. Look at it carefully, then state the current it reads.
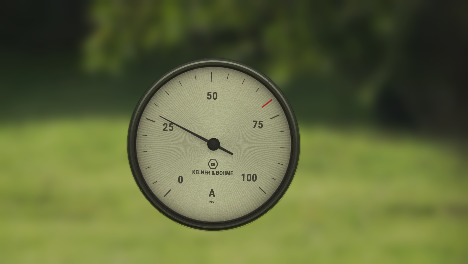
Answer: 27.5 A
